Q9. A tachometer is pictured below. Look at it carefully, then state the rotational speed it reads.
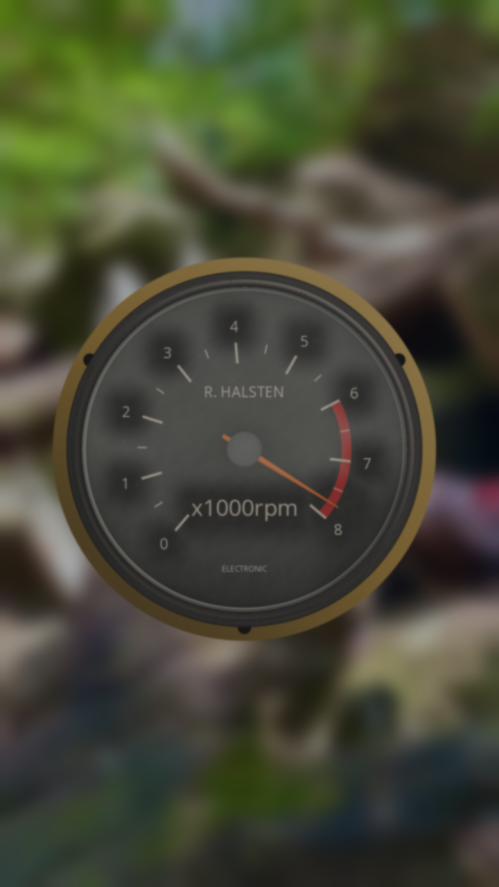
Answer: 7750 rpm
